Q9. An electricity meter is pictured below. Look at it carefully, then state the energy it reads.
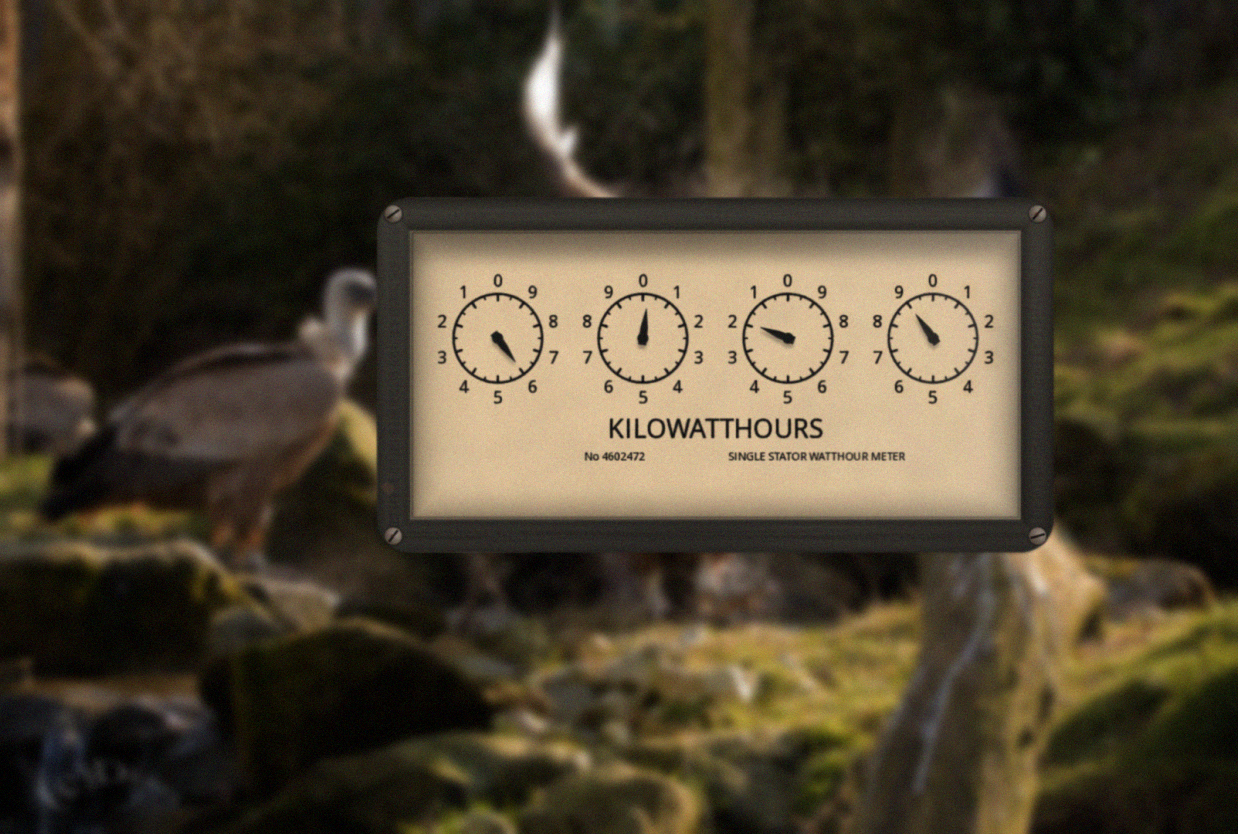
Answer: 6019 kWh
